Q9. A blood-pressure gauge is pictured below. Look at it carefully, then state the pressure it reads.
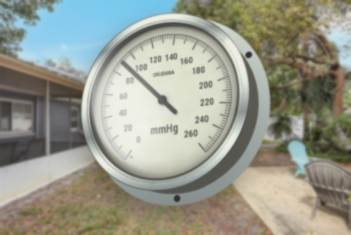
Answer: 90 mmHg
